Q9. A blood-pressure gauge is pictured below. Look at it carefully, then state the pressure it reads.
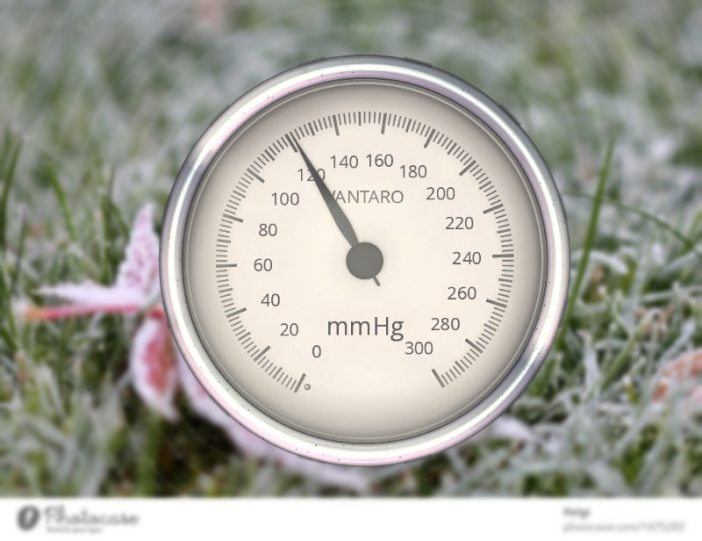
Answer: 122 mmHg
